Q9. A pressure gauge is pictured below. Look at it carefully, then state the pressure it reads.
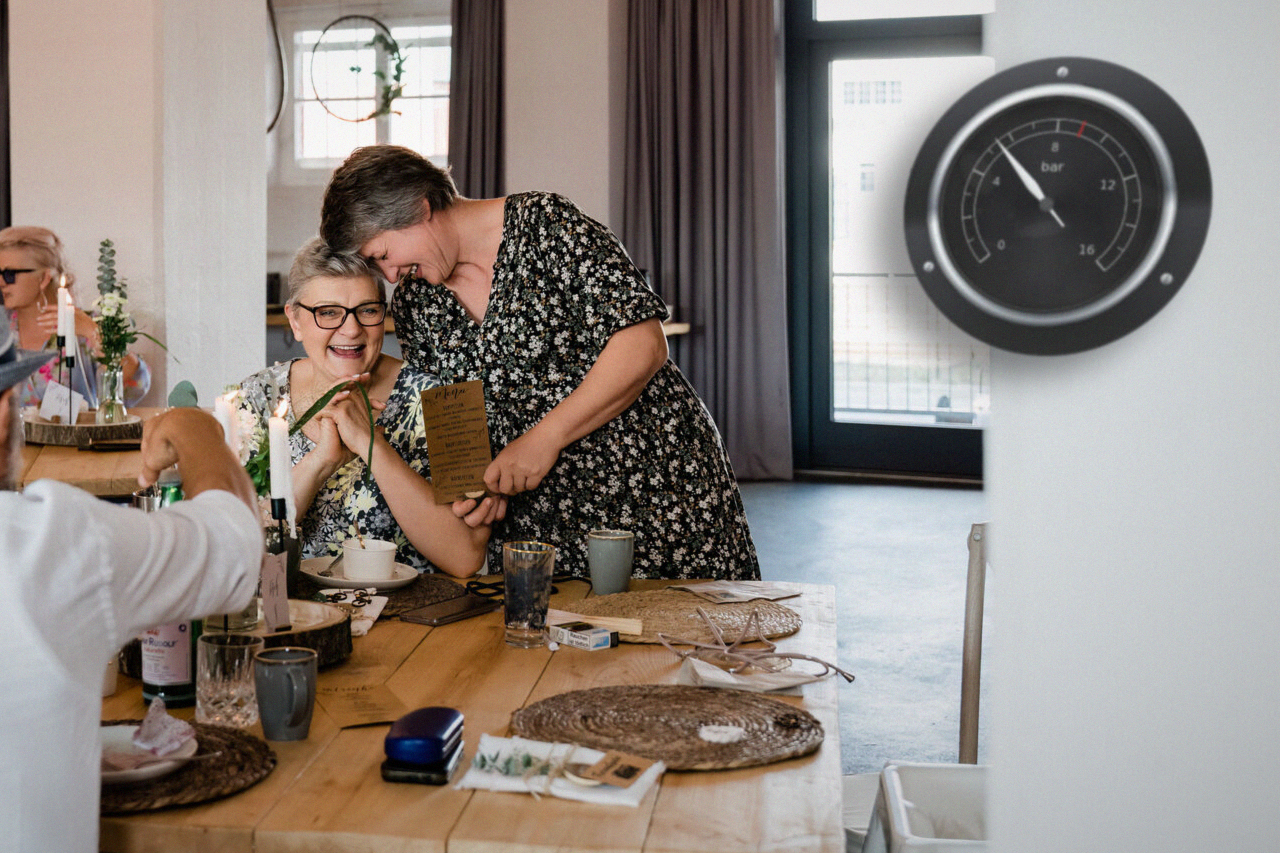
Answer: 5.5 bar
